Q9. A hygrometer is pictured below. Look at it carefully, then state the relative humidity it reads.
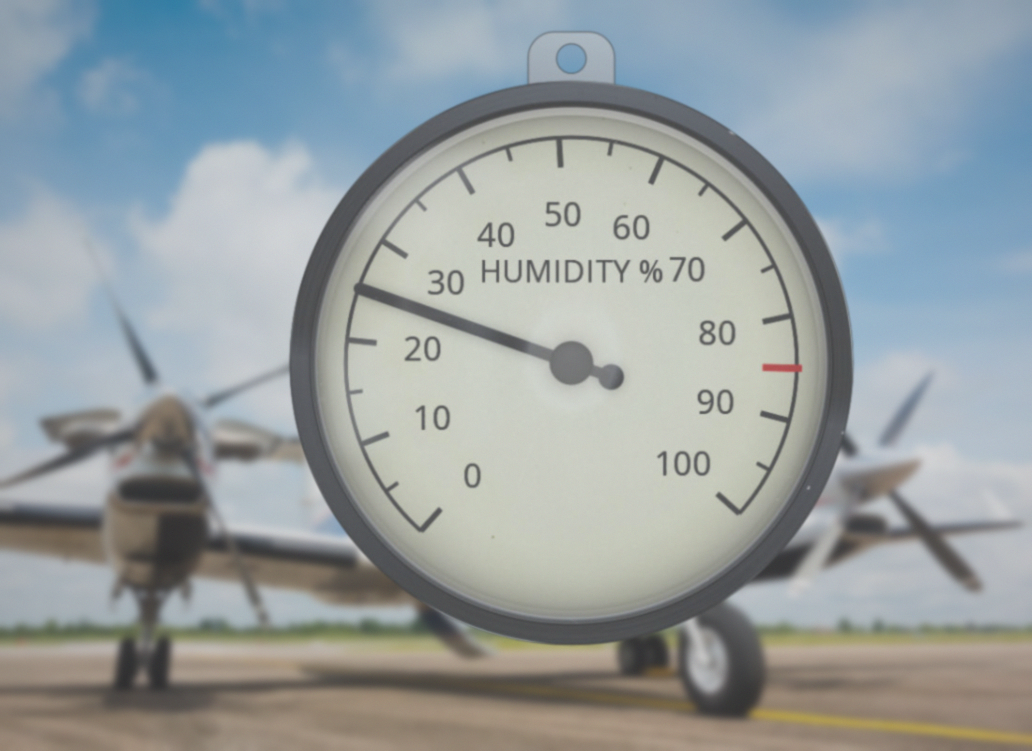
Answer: 25 %
